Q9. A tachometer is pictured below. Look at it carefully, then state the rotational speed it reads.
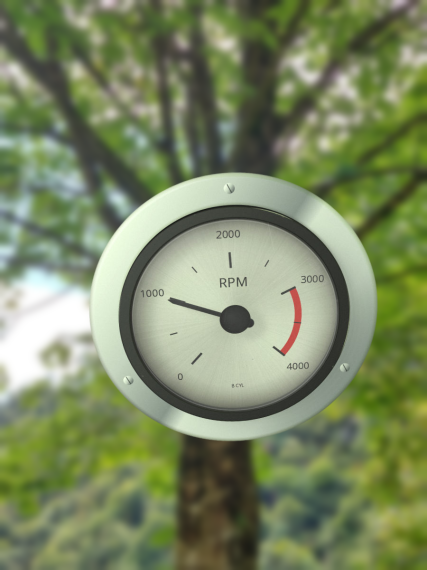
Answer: 1000 rpm
